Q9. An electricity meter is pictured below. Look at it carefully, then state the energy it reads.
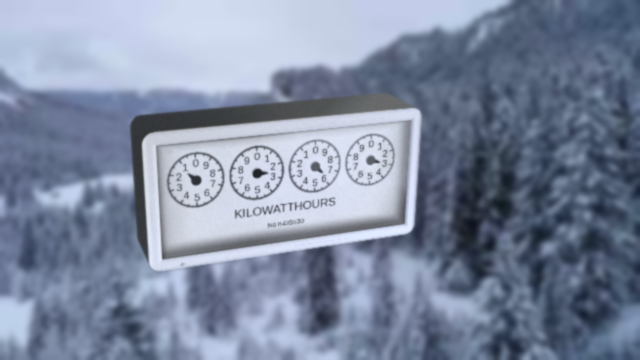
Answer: 1263 kWh
